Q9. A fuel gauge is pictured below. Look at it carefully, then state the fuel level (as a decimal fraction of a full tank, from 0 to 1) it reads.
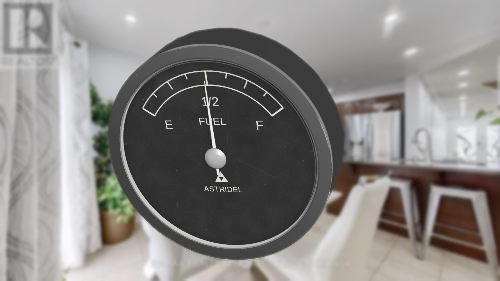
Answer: 0.5
